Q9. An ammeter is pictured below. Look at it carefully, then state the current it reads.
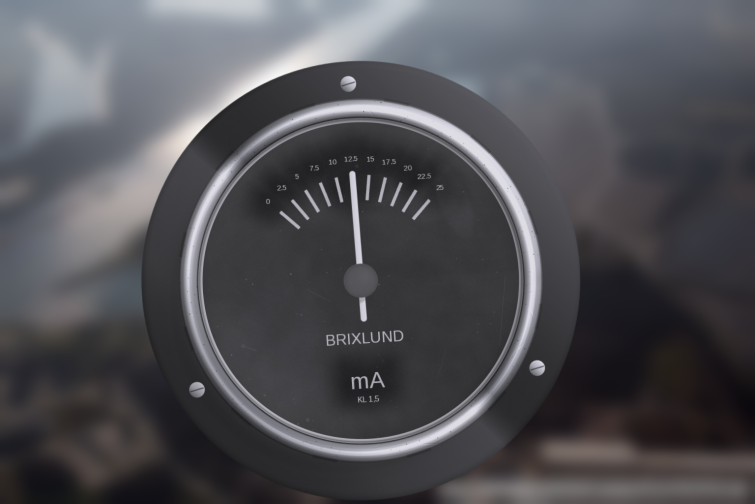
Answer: 12.5 mA
